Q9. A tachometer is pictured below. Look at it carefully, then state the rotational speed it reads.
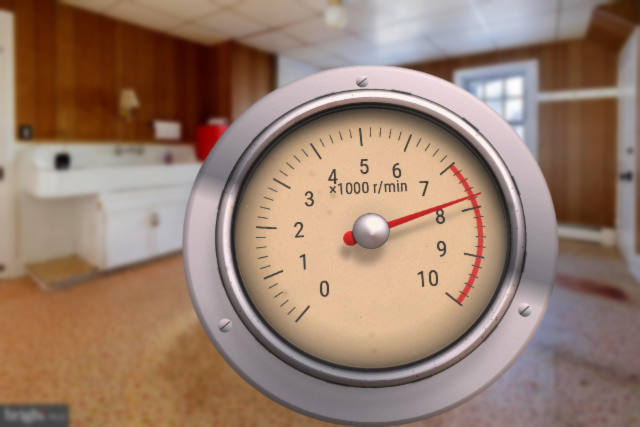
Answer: 7800 rpm
